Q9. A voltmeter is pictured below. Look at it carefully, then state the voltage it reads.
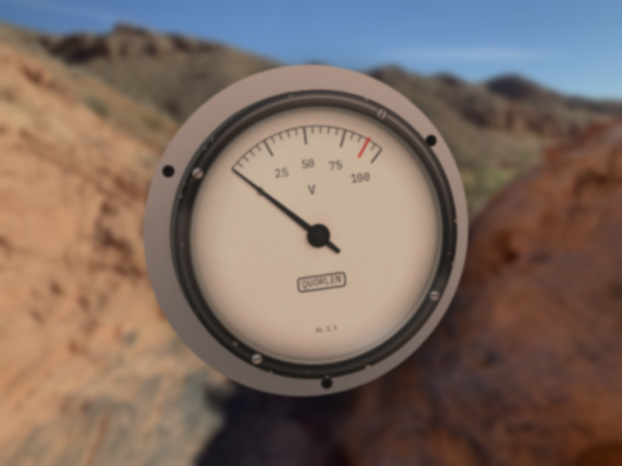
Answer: 0 V
